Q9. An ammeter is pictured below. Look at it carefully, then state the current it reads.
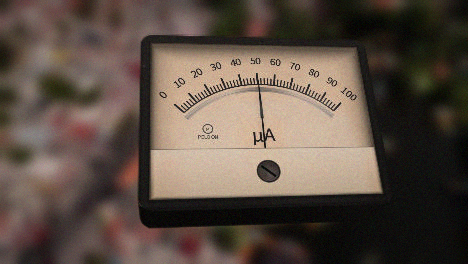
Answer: 50 µA
